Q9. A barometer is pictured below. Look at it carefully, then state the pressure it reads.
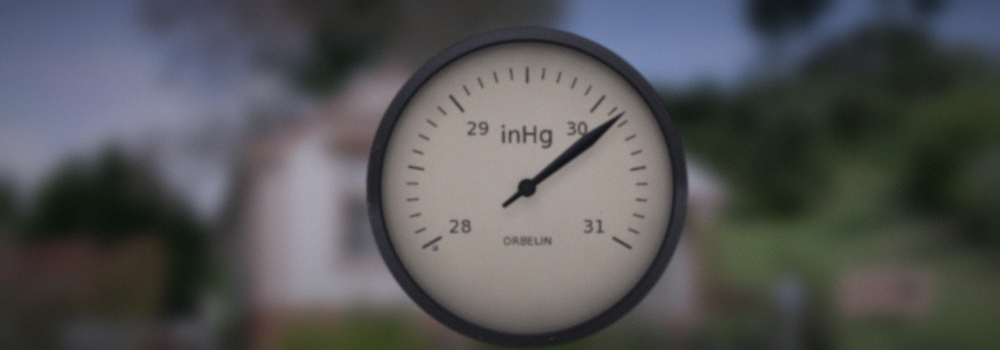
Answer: 30.15 inHg
